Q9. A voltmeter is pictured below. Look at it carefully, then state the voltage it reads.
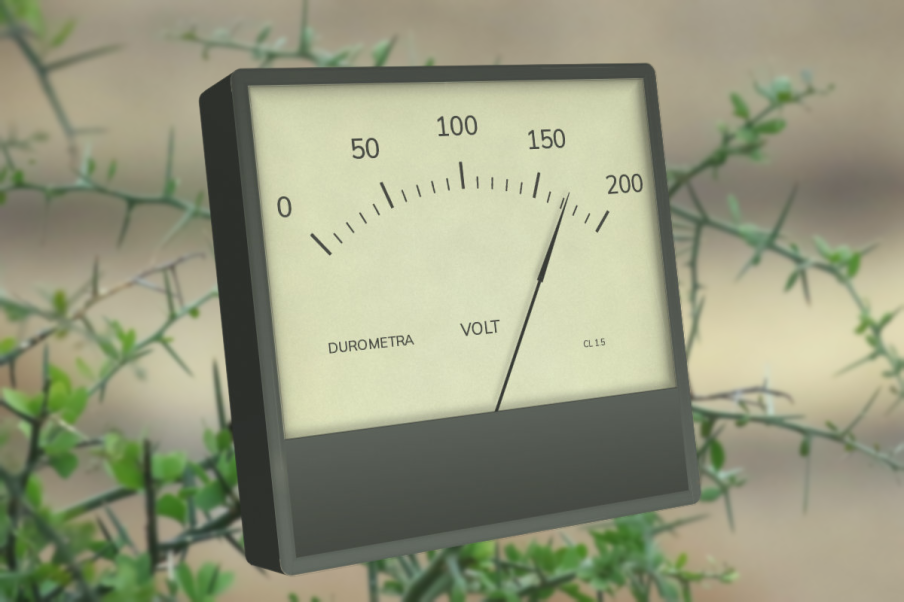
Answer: 170 V
